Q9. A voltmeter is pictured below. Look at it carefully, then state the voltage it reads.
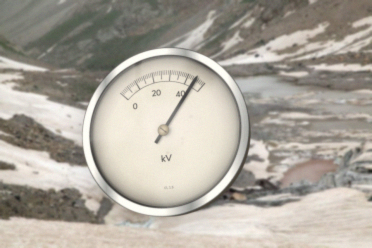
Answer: 45 kV
